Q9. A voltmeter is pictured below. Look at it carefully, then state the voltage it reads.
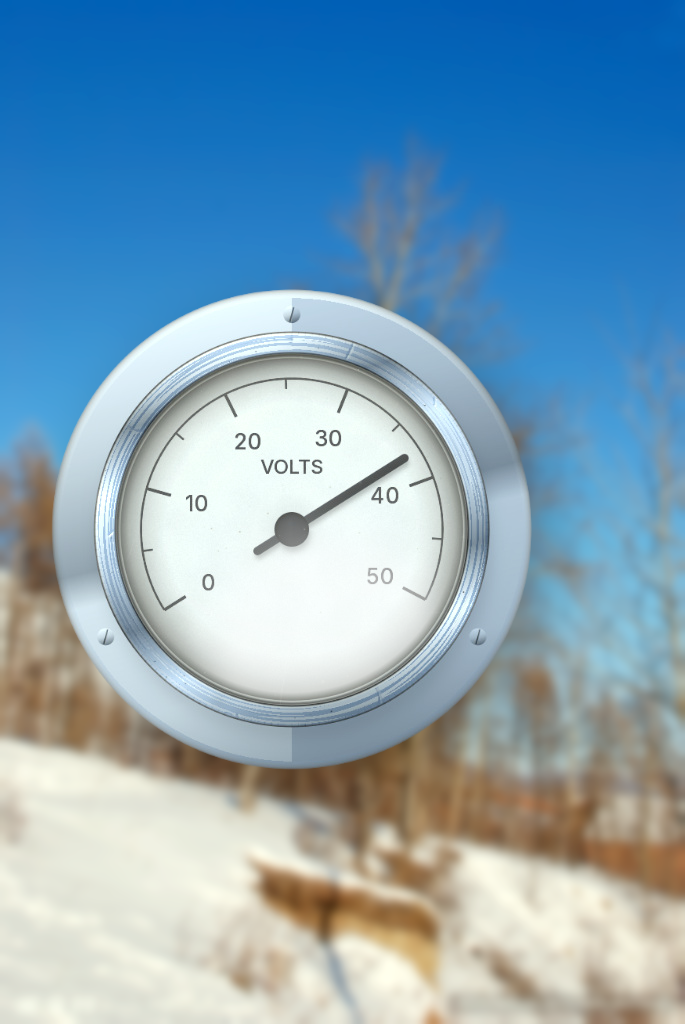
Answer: 37.5 V
